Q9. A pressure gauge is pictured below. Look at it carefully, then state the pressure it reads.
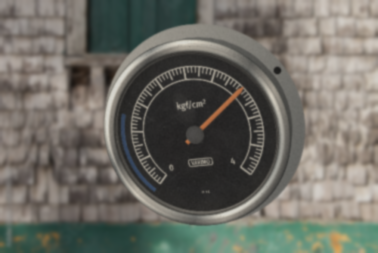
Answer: 2.8 kg/cm²
